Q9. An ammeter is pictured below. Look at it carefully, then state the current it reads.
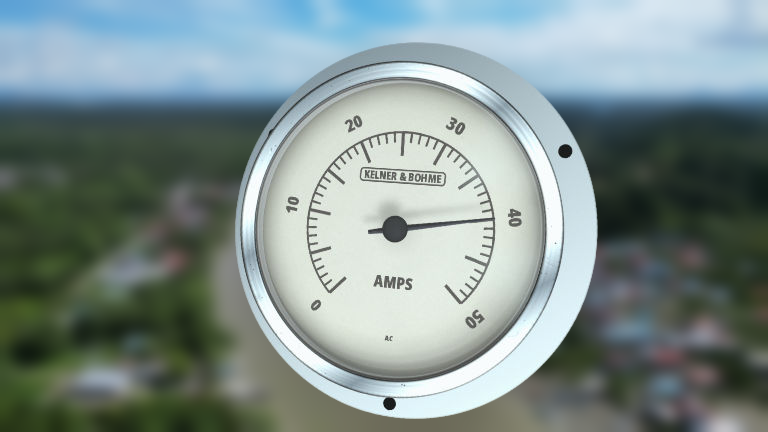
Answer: 40 A
